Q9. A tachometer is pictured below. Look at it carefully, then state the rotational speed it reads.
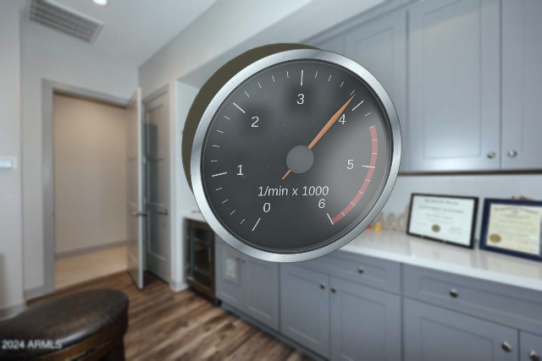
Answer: 3800 rpm
